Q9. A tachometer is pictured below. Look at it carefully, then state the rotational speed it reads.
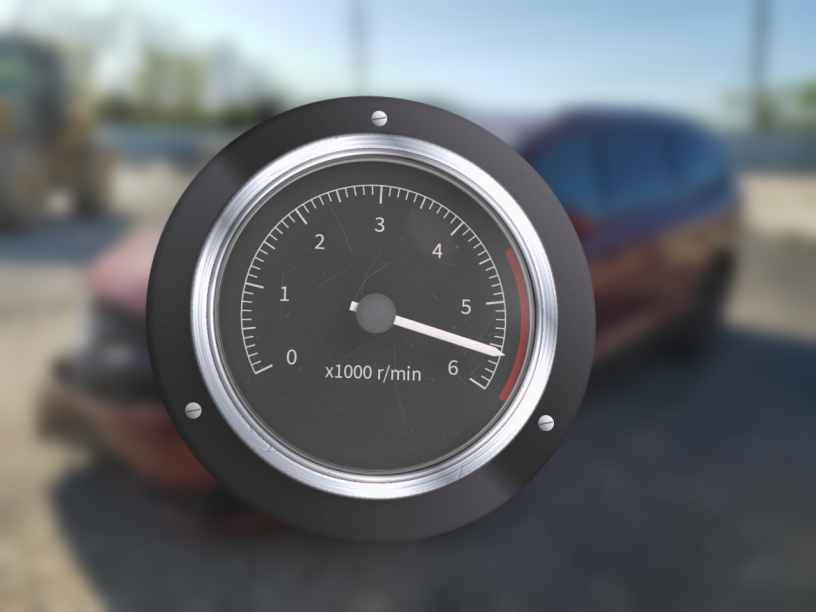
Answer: 5600 rpm
